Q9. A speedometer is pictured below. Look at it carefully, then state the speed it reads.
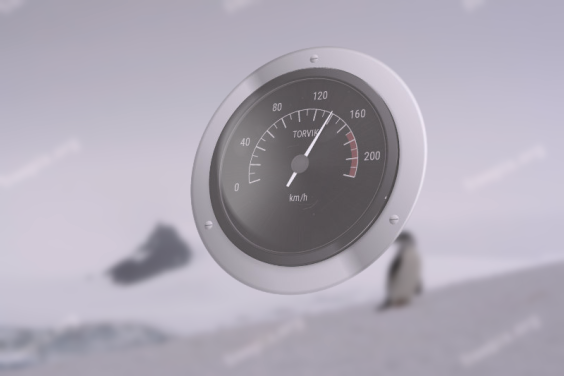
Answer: 140 km/h
